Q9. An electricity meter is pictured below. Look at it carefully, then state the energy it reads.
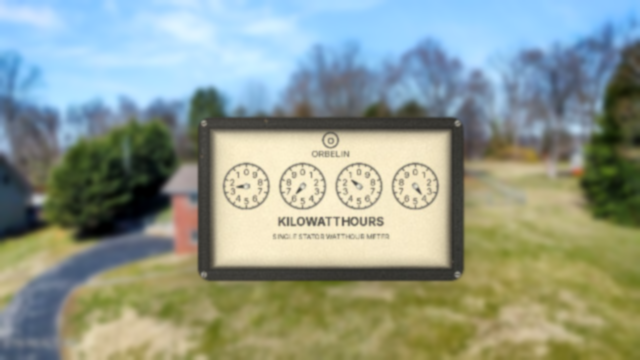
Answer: 2614 kWh
